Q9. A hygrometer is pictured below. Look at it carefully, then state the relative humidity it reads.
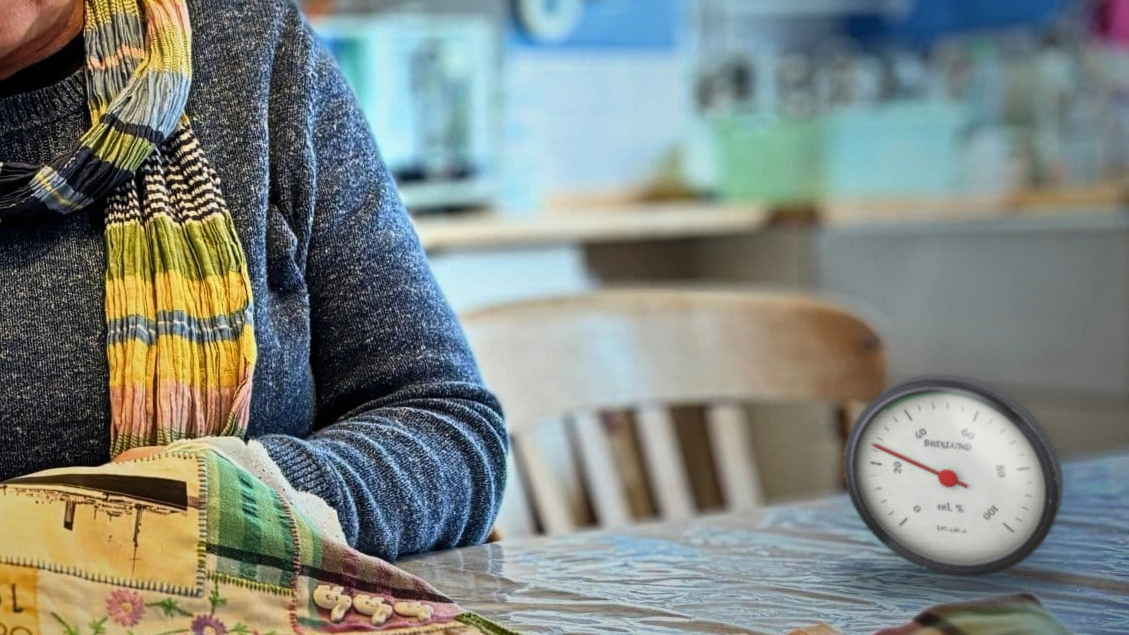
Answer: 26 %
